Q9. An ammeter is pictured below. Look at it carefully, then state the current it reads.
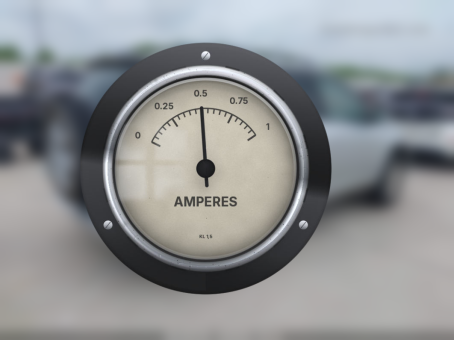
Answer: 0.5 A
